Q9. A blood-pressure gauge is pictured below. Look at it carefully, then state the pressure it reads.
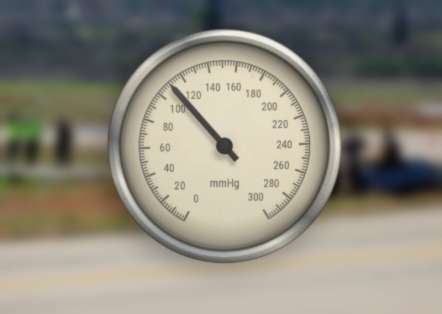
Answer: 110 mmHg
